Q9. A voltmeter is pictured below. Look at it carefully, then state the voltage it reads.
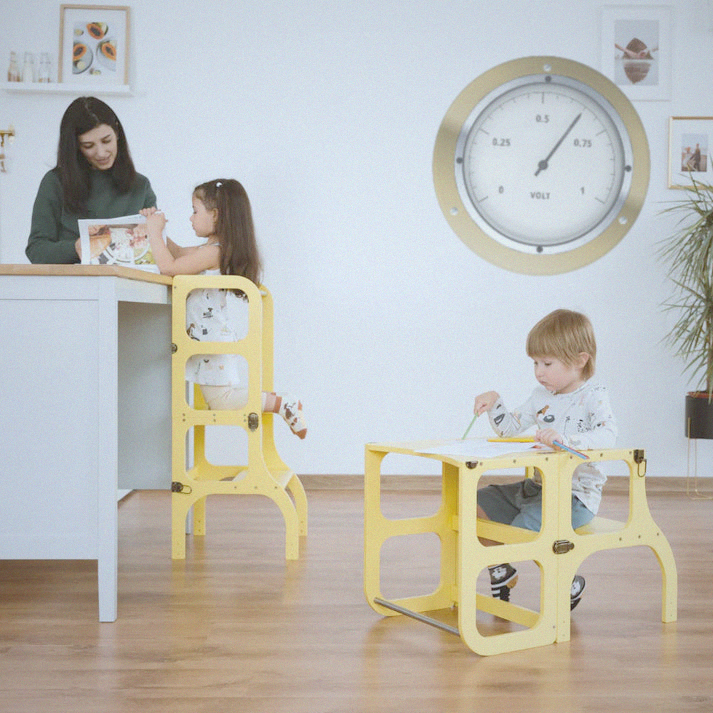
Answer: 0.65 V
